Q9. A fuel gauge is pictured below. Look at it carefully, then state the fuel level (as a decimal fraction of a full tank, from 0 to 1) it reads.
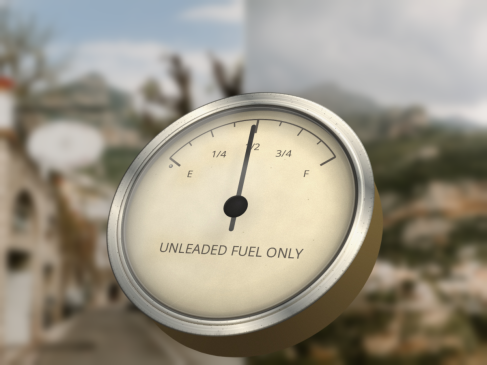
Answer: 0.5
